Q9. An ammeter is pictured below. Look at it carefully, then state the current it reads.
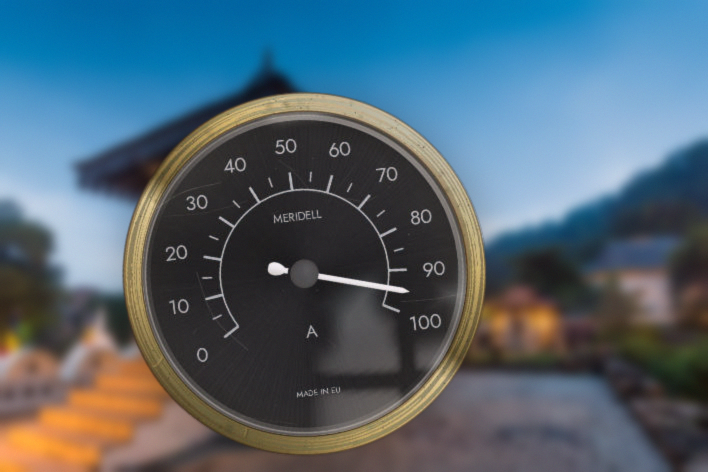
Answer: 95 A
